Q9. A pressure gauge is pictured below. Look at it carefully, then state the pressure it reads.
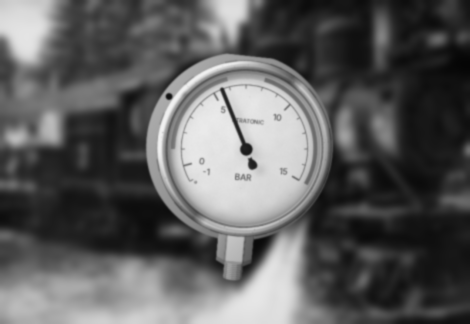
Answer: 5.5 bar
